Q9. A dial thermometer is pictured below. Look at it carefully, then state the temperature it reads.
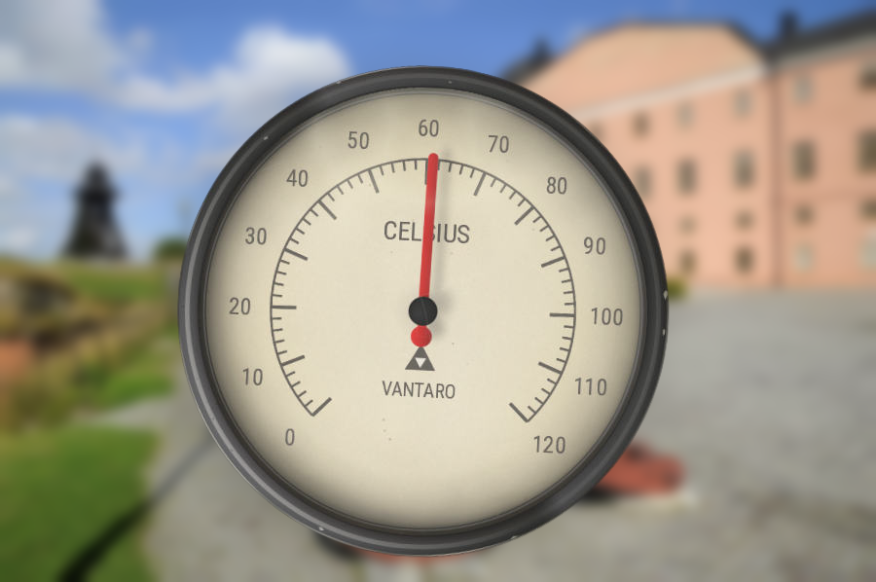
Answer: 61 °C
